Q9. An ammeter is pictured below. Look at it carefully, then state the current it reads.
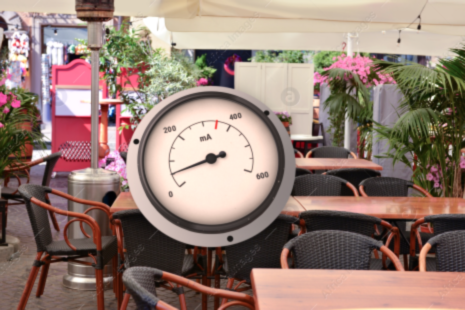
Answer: 50 mA
